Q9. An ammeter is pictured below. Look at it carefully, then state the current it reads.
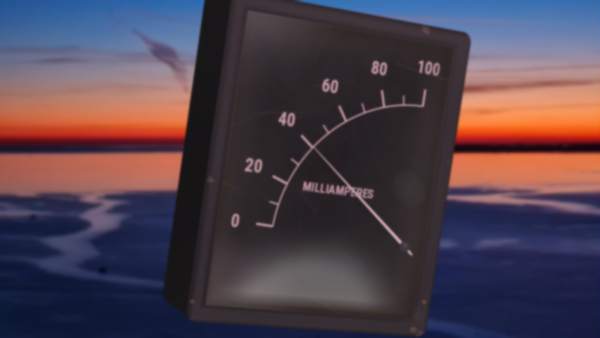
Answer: 40 mA
